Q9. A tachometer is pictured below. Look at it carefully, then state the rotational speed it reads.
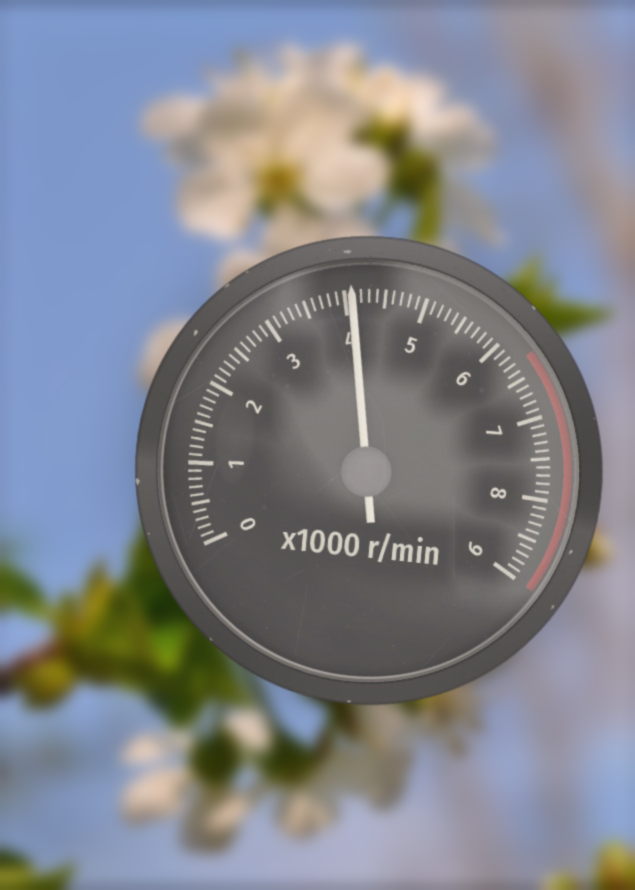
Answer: 4100 rpm
